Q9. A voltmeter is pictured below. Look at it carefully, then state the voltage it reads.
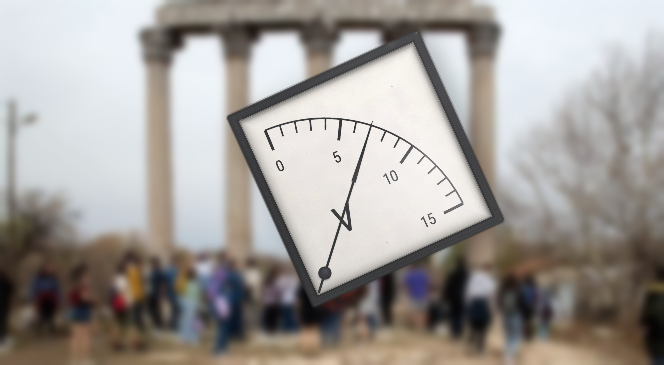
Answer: 7 V
